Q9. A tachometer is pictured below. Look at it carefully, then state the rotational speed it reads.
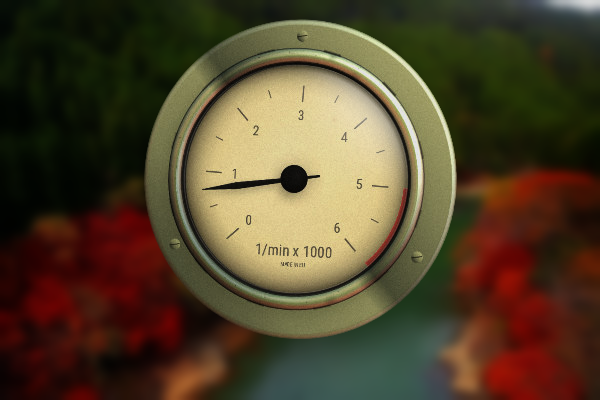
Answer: 750 rpm
